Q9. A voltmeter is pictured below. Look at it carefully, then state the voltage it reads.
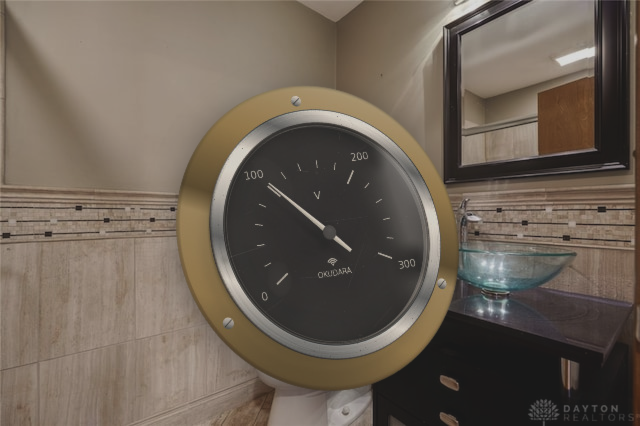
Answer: 100 V
